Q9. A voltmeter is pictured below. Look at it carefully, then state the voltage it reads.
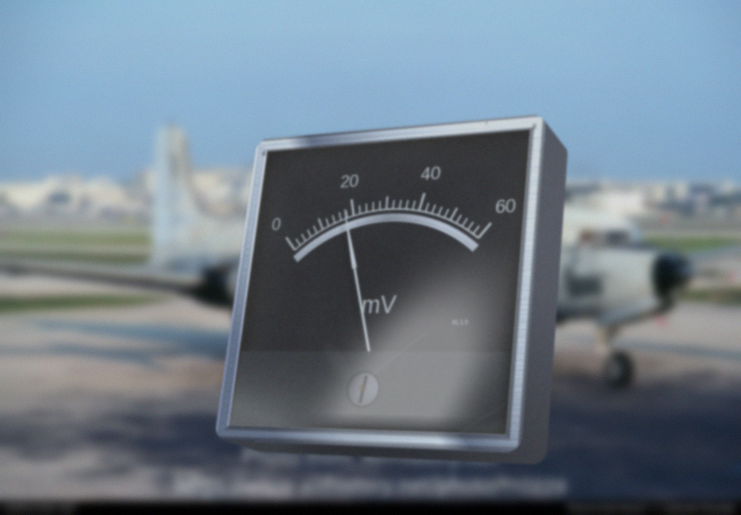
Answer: 18 mV
